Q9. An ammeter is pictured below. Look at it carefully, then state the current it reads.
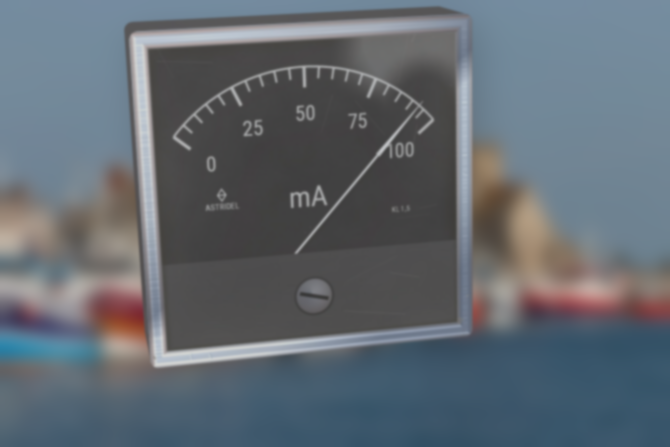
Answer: 92.5 mA
